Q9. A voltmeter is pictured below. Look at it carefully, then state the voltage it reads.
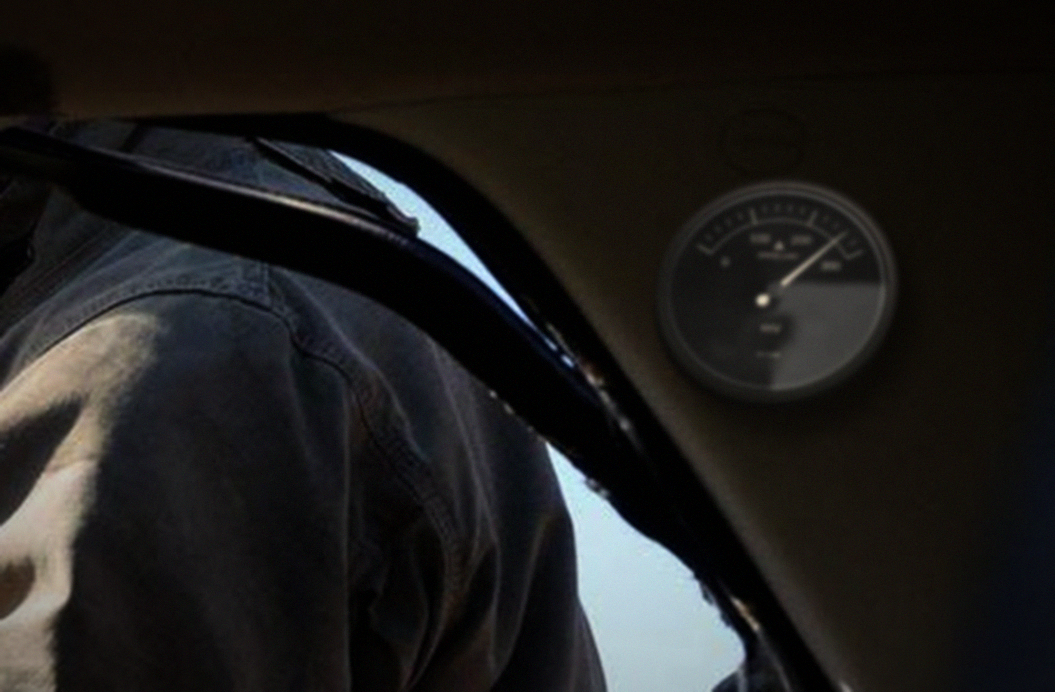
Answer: 260 mV
